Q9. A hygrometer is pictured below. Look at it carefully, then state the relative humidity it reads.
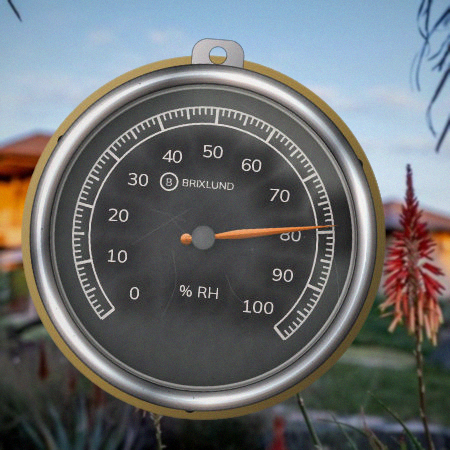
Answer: 79 %
